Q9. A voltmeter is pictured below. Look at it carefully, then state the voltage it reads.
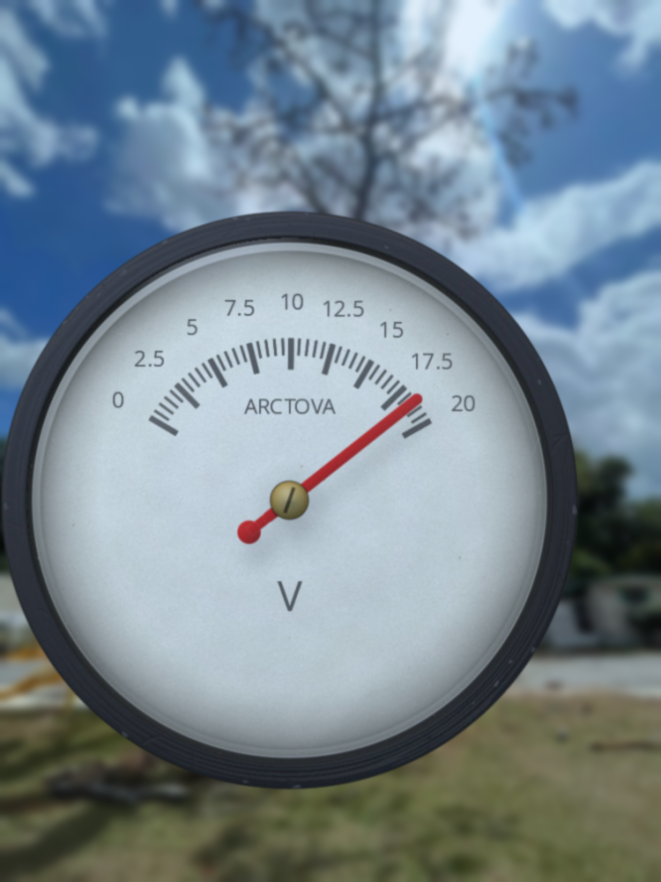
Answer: 18.5 V
